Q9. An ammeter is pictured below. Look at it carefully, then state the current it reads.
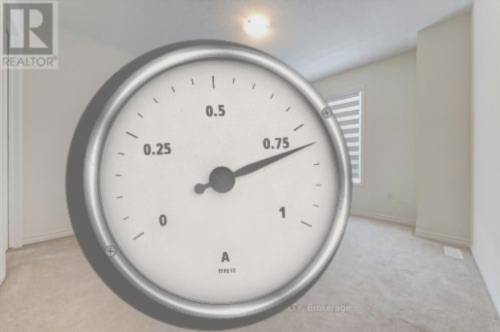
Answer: 0.8 A
